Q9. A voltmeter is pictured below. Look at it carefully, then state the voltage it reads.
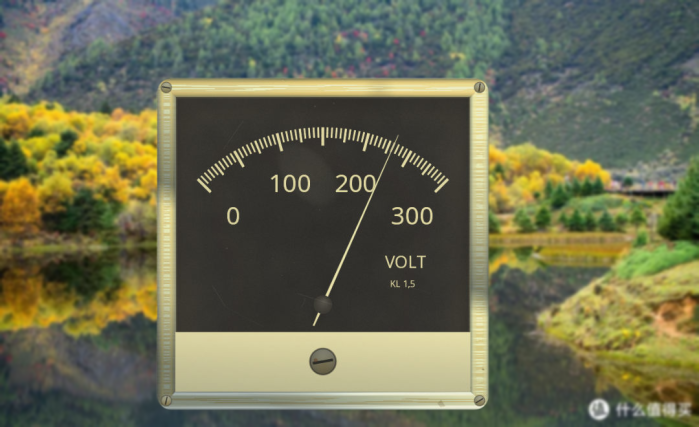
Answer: 230 V
